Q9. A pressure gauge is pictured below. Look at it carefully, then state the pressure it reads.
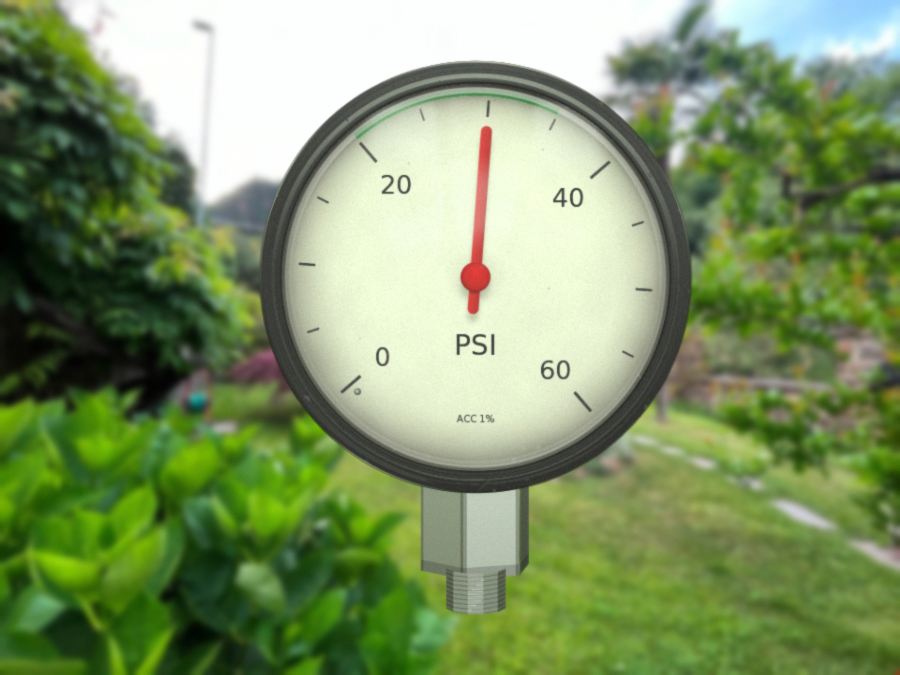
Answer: 30 psi
